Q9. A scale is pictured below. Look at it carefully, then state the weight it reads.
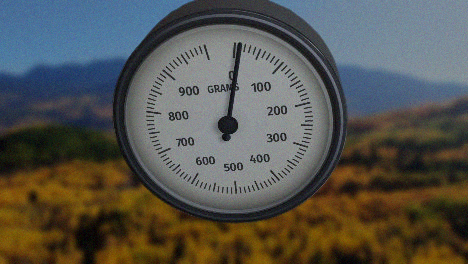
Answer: 10 g
